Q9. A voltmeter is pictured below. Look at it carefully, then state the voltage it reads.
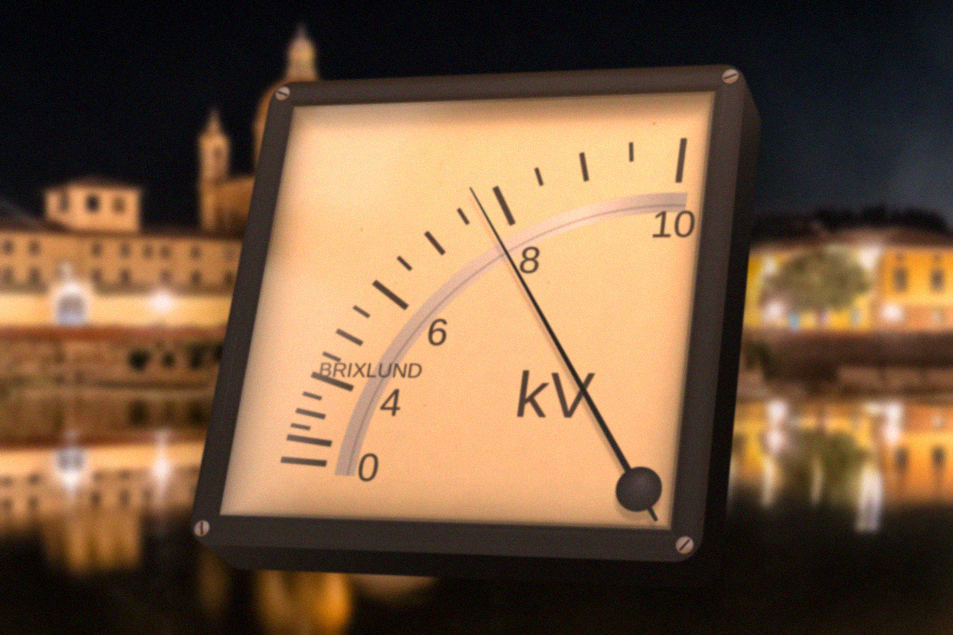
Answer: 7.75 kV
